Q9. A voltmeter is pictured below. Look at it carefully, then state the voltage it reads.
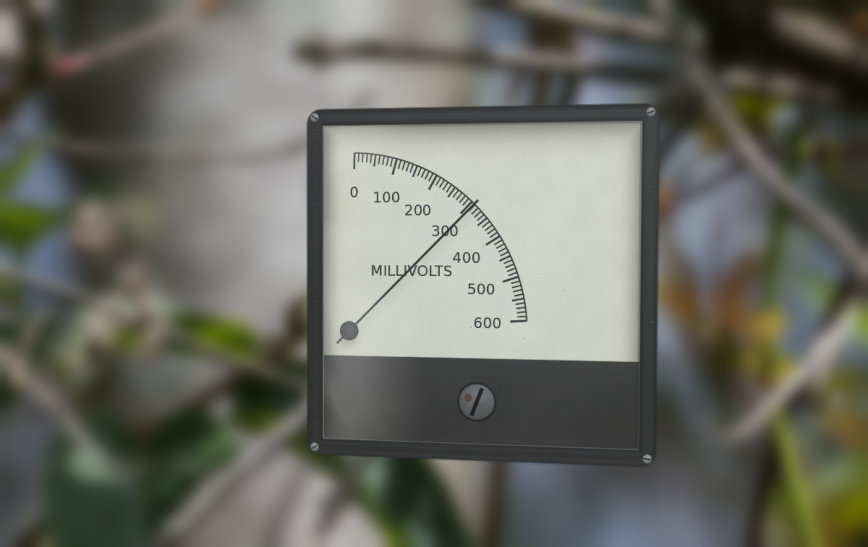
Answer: 310 mV
